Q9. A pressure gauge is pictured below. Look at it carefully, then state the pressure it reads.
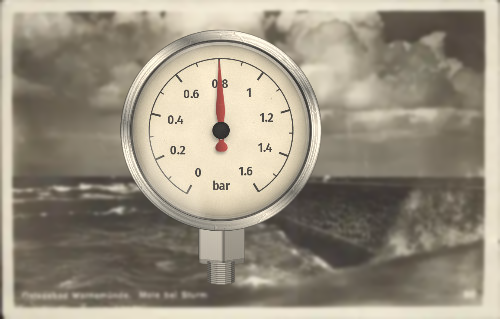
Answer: 0.8 bar
